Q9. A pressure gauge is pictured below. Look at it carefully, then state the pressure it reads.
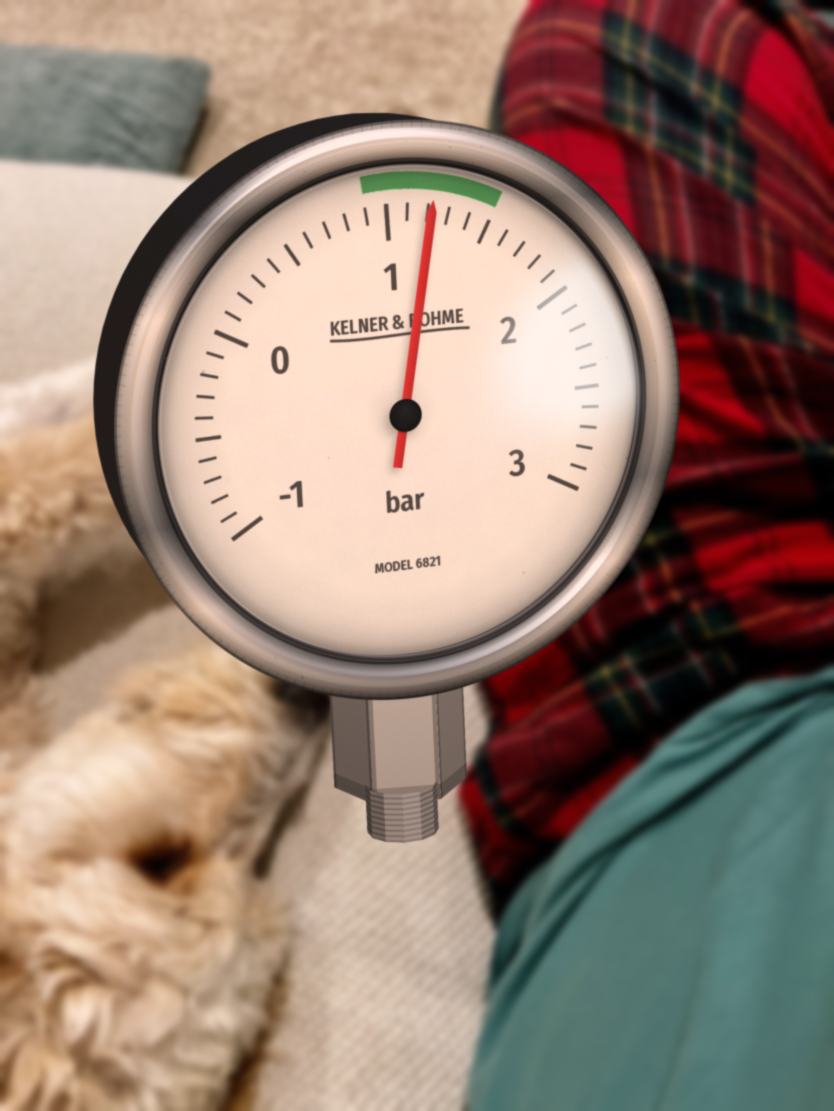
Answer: 1.2 bar
